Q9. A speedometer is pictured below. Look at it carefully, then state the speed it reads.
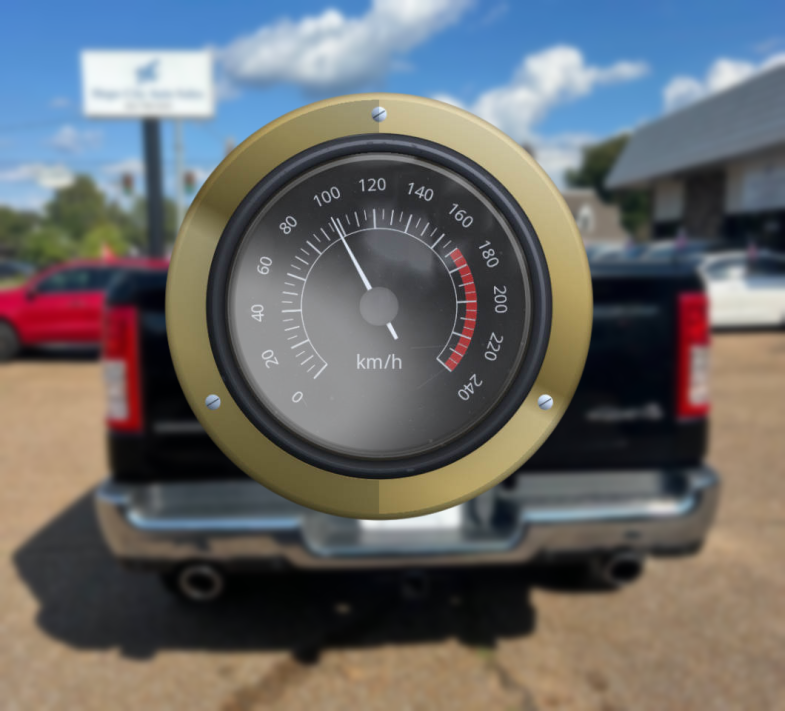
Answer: 97.5 km/h
